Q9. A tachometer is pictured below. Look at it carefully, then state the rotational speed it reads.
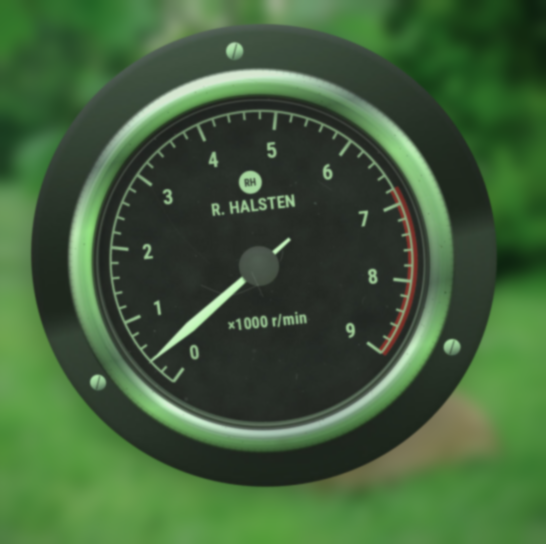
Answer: 400 rpm
